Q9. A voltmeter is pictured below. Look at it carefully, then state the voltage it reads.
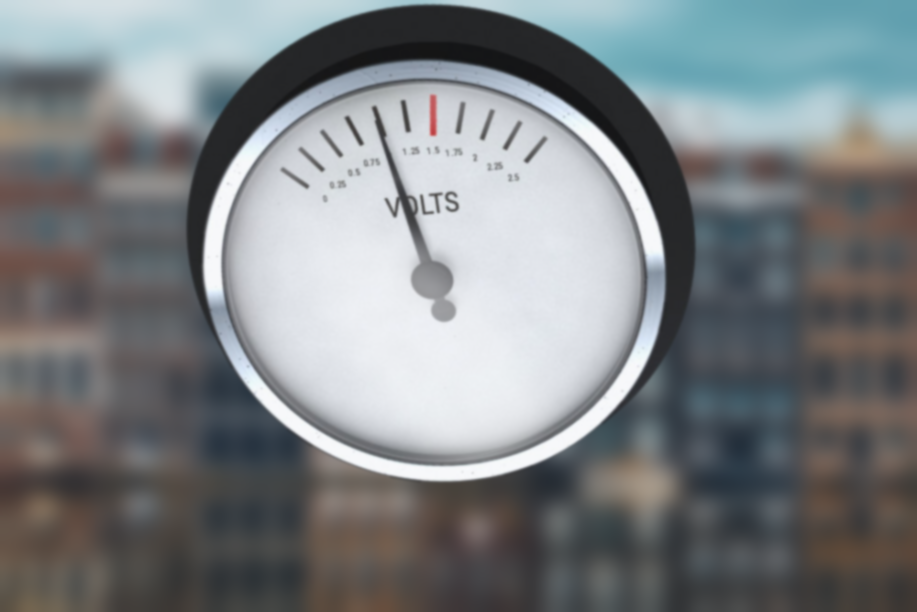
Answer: 1 V
